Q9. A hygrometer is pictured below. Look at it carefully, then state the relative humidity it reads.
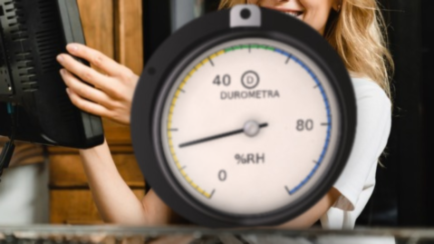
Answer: 16 %
